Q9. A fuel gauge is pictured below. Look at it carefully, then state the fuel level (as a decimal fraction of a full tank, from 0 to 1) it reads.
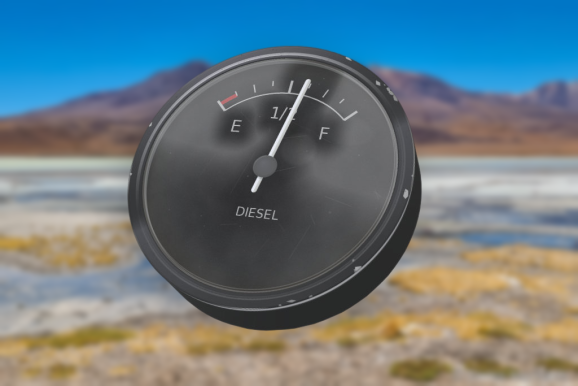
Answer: 0.625
